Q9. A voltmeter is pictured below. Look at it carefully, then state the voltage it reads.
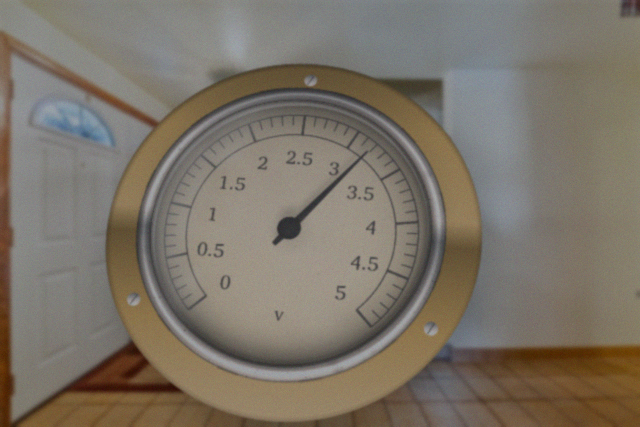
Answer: 3.2 V
